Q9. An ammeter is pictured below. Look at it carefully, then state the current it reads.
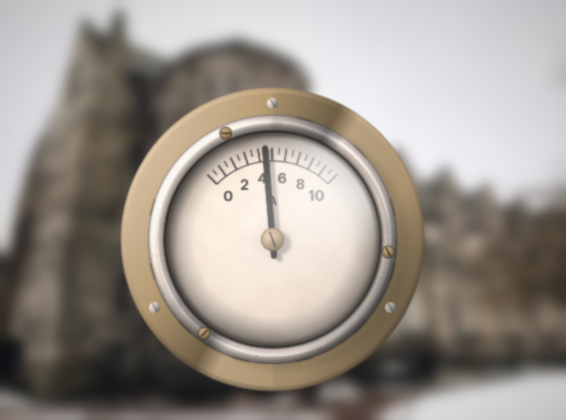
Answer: 4.5 A
